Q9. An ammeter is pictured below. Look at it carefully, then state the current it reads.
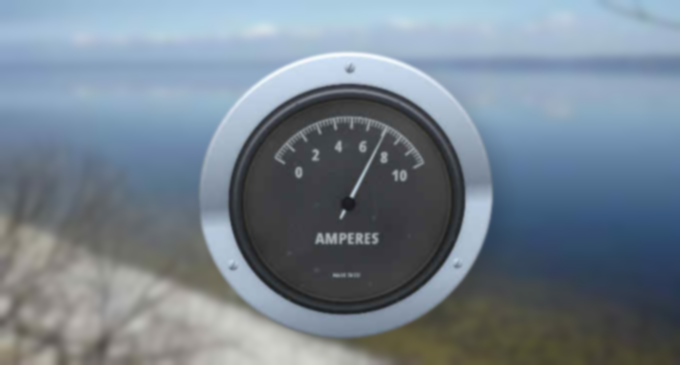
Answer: 7 A
